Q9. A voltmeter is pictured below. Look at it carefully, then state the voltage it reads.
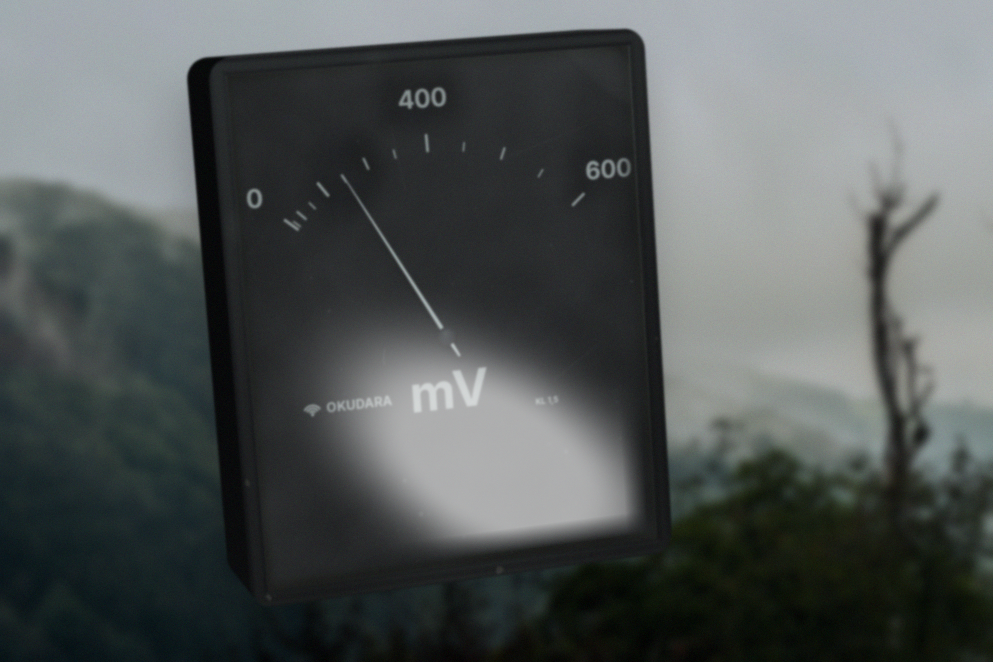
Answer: 250 mV
